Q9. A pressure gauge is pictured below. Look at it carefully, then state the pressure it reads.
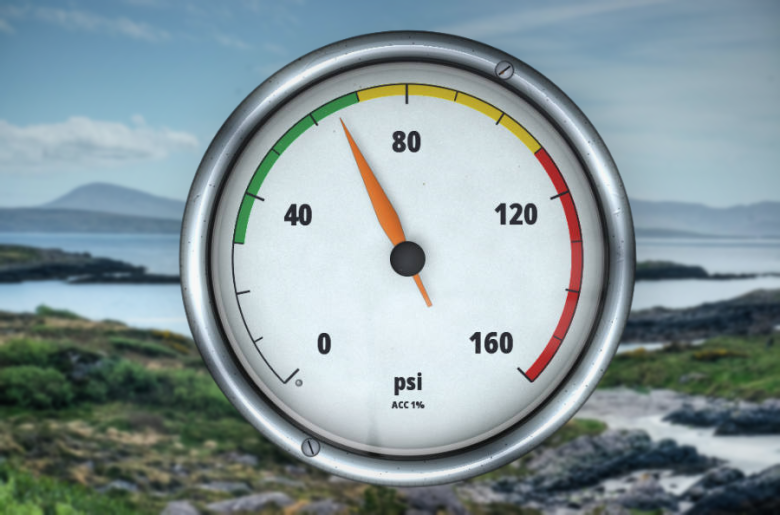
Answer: 65 psi
